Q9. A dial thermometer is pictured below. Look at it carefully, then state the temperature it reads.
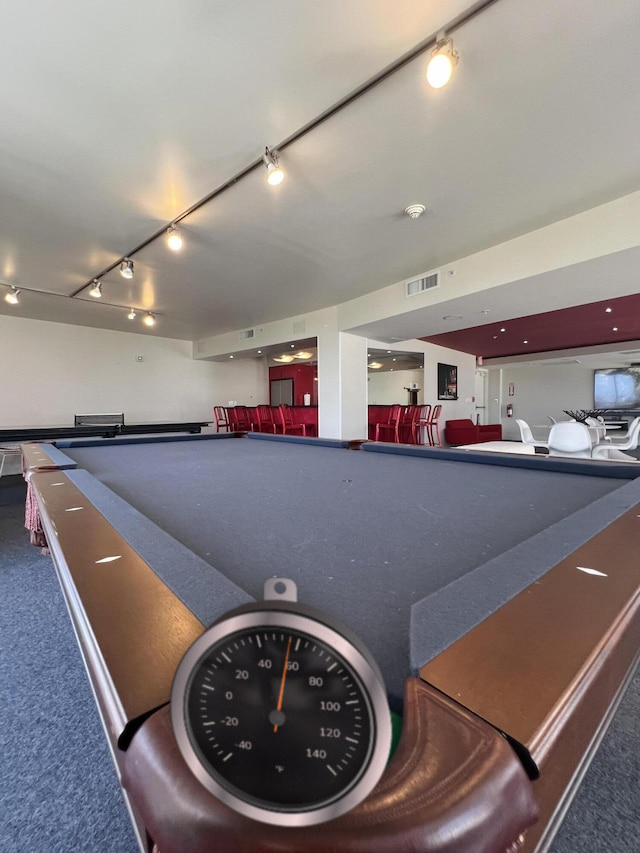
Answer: 56 °F
